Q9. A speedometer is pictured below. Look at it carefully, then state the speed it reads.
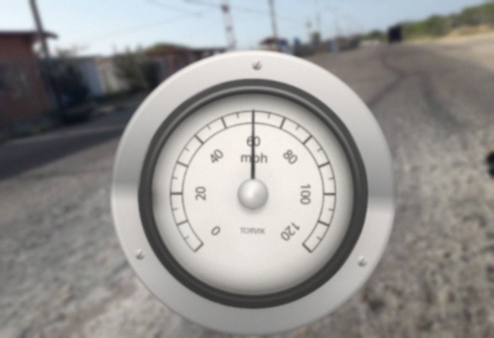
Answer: 60 mph
